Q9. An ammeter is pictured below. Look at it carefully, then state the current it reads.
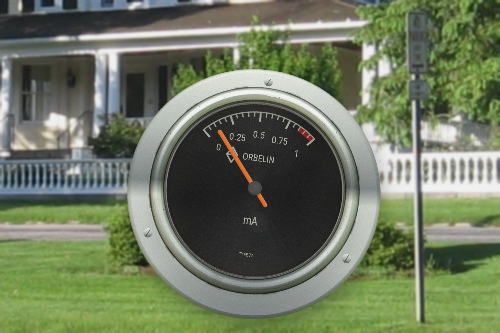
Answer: 0.1 mA
